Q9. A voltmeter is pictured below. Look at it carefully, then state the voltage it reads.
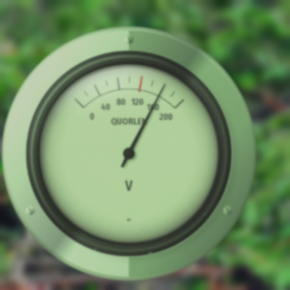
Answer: 160 V
